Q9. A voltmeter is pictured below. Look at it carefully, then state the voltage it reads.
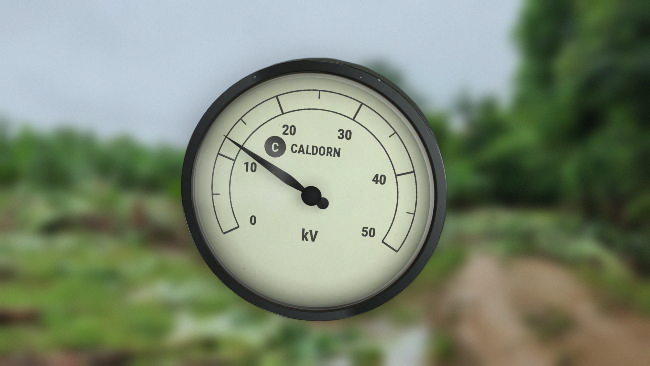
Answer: 12.5 kV
